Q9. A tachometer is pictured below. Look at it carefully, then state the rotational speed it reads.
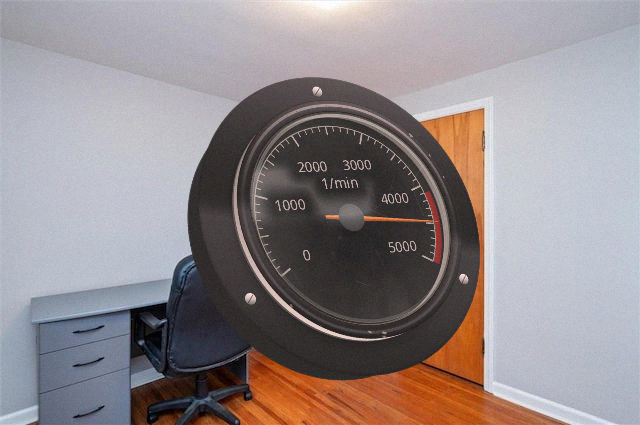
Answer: 4500 rpm
